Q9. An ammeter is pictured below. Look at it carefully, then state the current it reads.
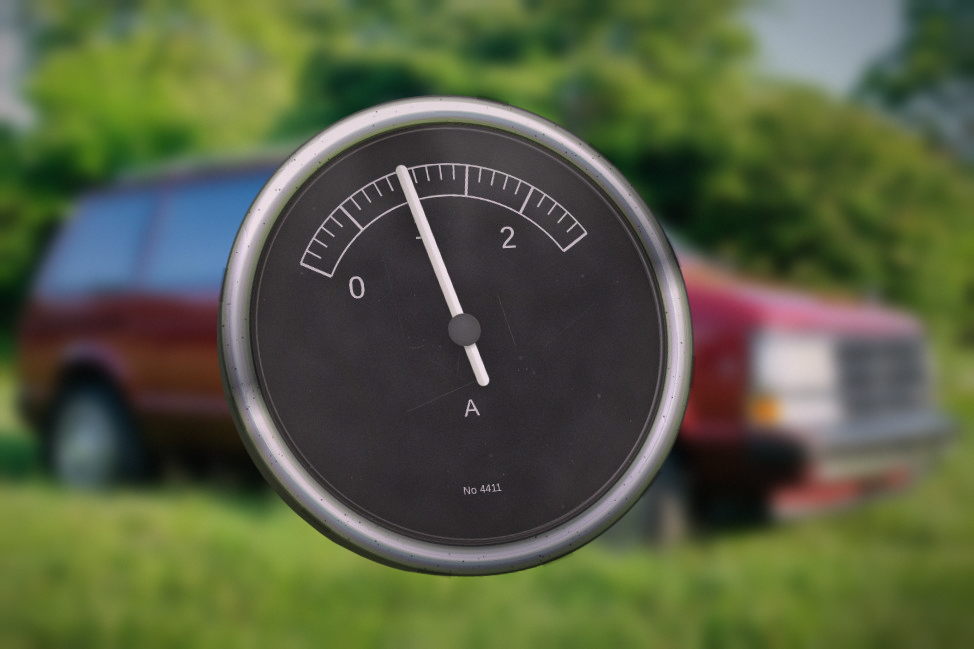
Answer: 1 A
